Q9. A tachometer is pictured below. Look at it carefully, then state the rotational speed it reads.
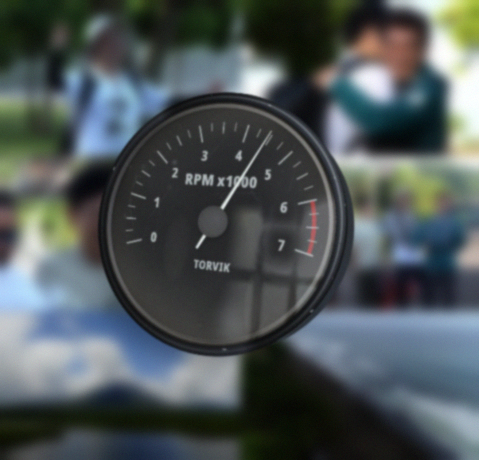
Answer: 4500 rpm
